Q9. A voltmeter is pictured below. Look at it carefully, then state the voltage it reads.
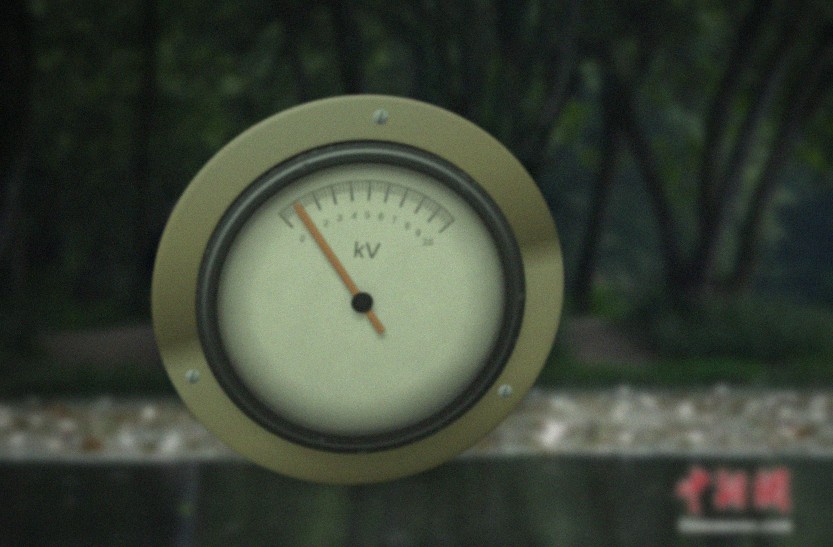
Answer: 1 kV
